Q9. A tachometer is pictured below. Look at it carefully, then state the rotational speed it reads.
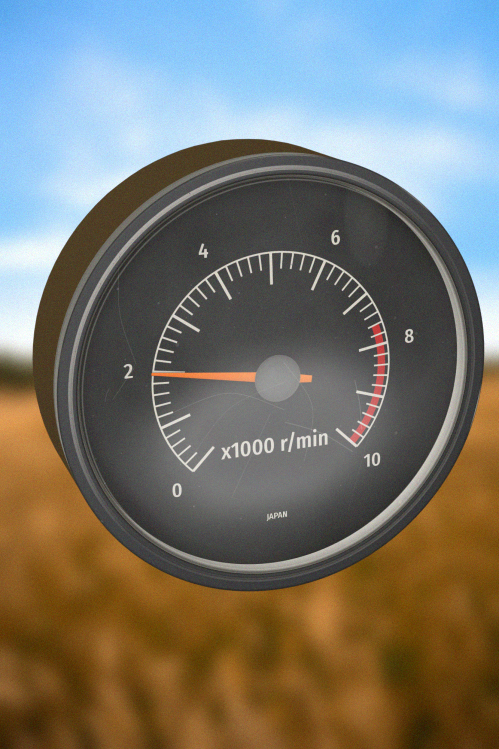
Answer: 2000 rpm
